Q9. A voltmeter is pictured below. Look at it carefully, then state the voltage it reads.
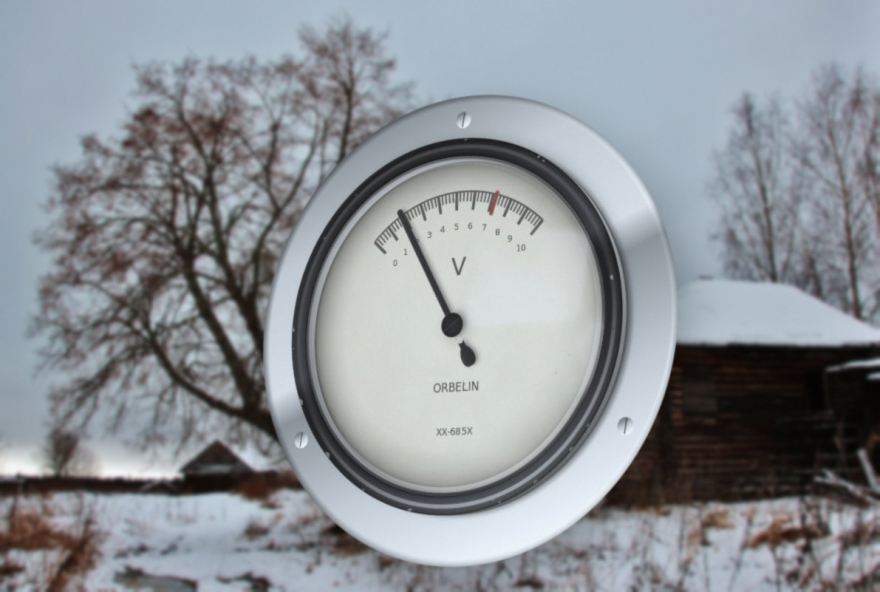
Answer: 2 V
